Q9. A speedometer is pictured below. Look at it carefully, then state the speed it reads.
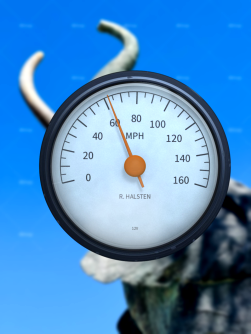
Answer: 62.5 mph
